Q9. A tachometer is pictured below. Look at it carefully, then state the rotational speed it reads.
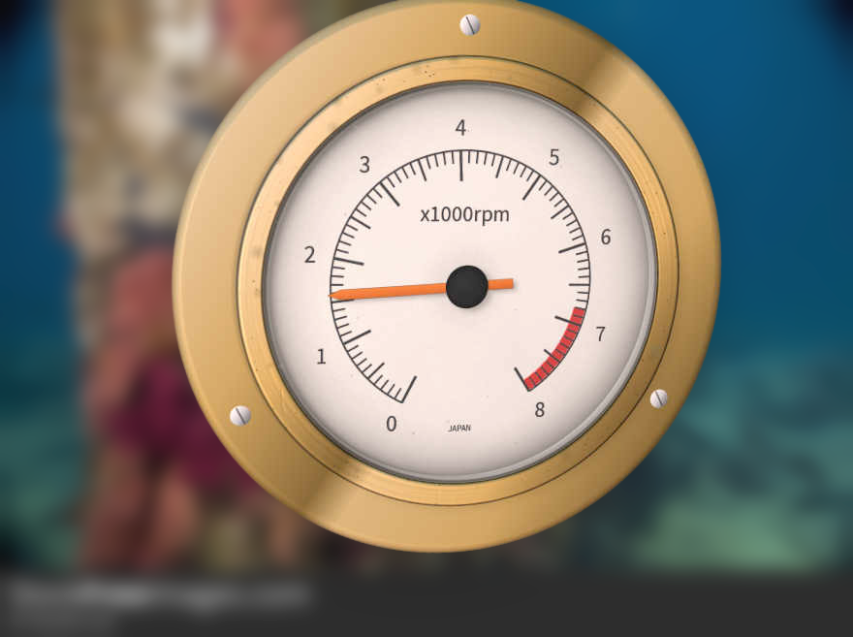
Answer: 1600 rpm
